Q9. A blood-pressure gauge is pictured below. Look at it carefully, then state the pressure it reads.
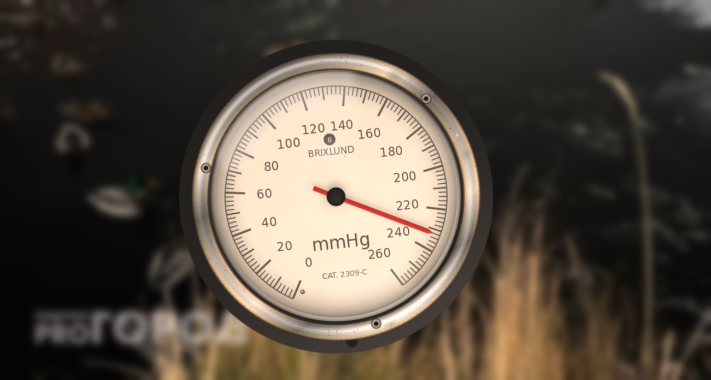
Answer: 232 mmHg
